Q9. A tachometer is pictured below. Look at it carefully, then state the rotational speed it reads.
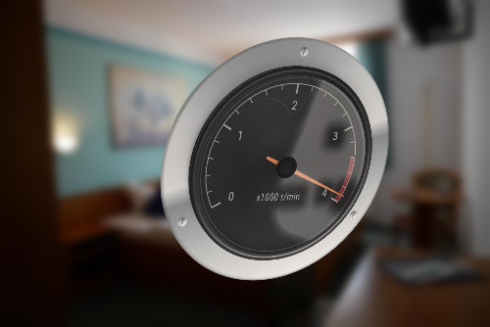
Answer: 3900 rpm
